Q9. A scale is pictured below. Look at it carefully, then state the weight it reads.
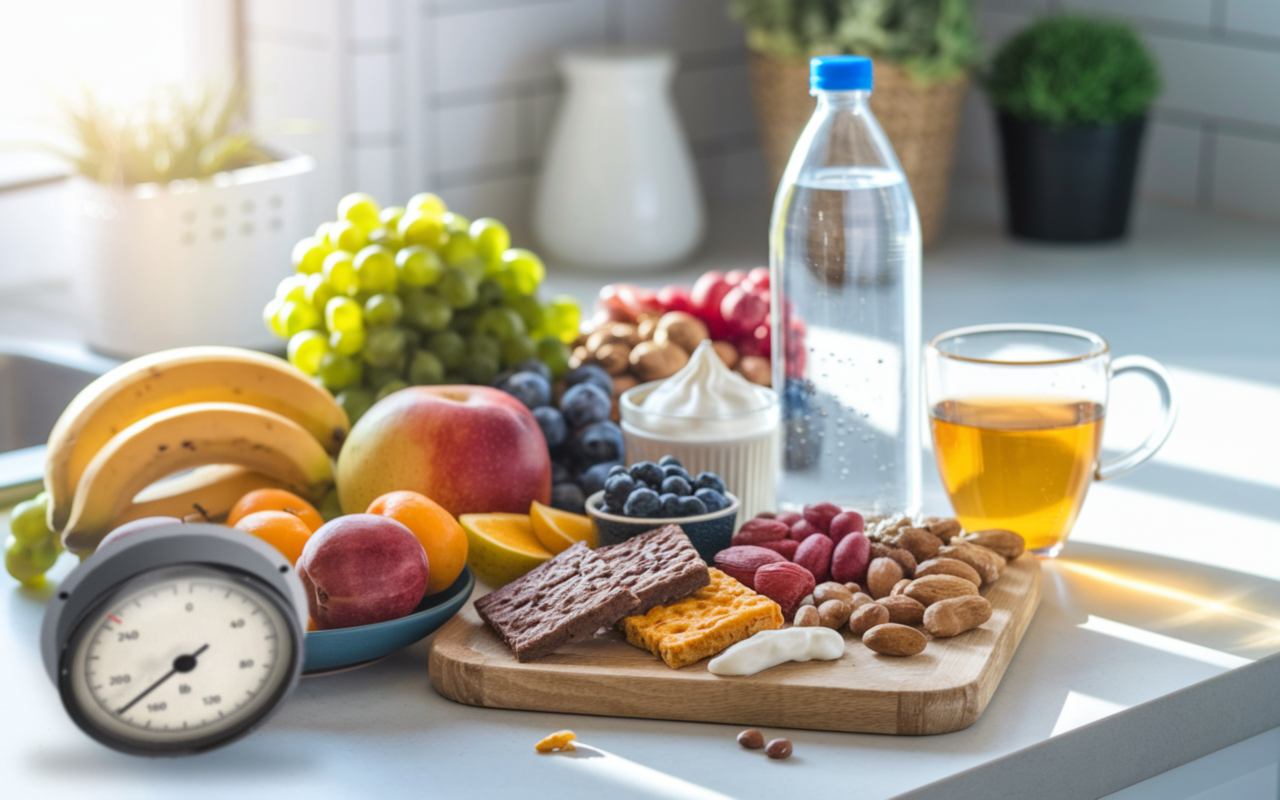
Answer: 180 lb
